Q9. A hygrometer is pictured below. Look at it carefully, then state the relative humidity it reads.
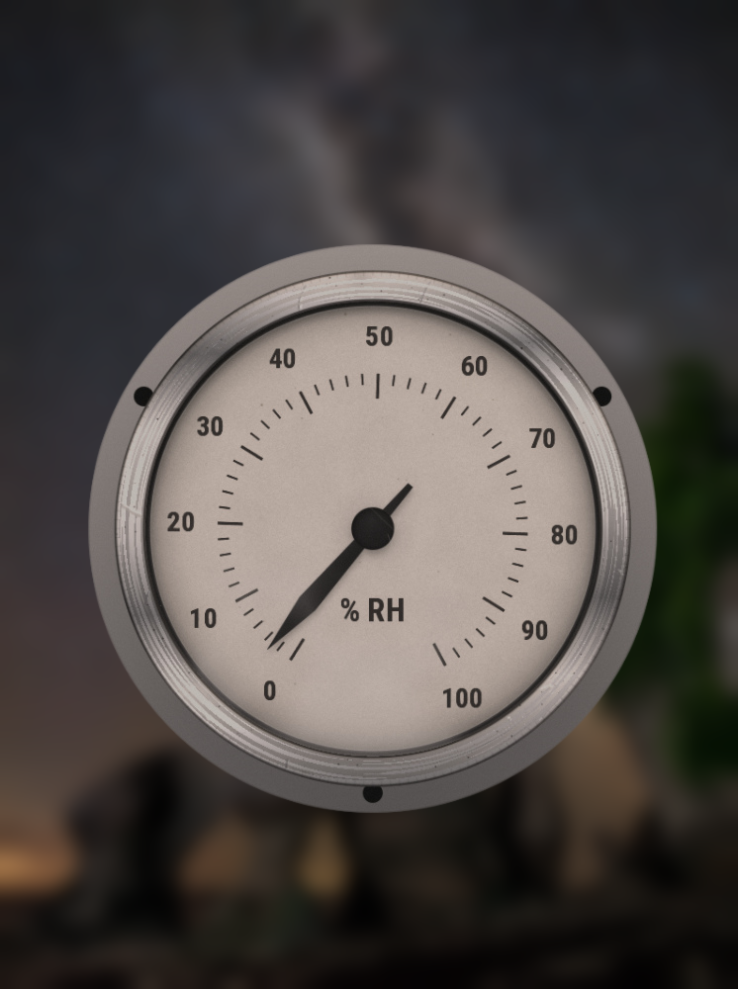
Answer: 3 %
